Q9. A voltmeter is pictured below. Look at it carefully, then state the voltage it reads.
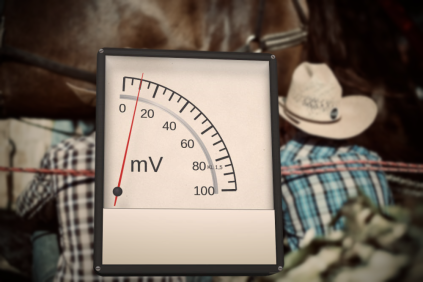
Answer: 10 mV
